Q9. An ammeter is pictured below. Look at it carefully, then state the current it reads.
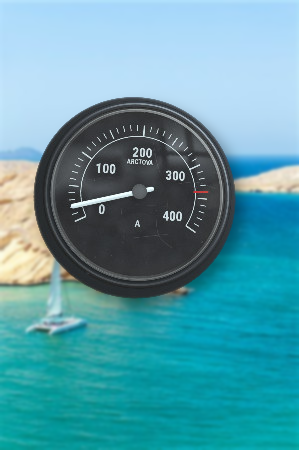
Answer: 20 A
